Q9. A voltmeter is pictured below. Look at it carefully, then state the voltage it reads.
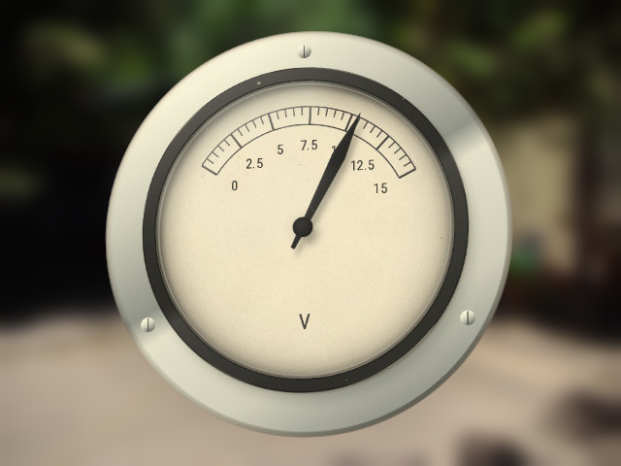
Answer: 10.5 V
